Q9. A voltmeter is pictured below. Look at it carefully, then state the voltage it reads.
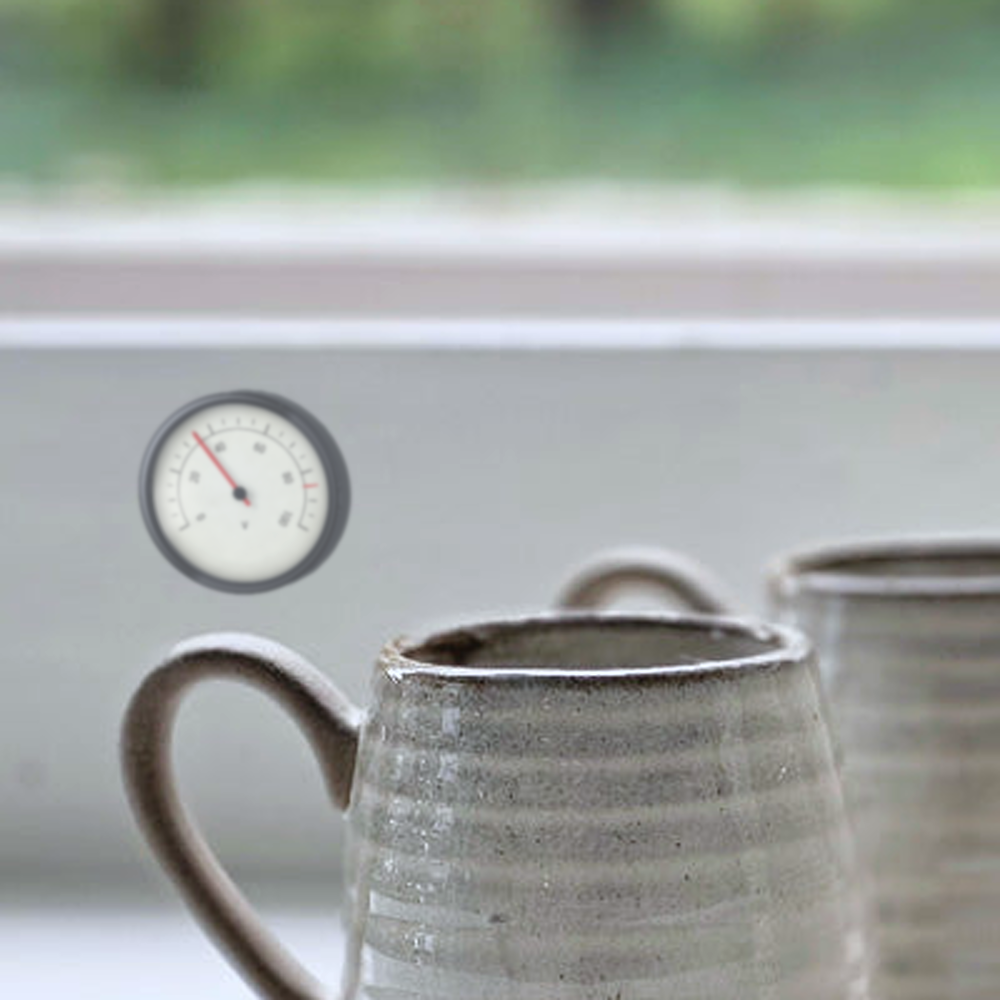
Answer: 35 V
